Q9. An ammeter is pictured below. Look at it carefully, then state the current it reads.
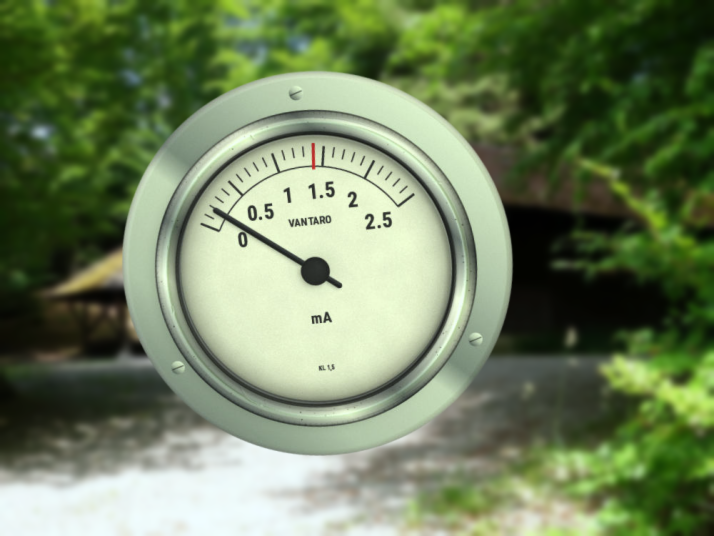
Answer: 0.2 mA
